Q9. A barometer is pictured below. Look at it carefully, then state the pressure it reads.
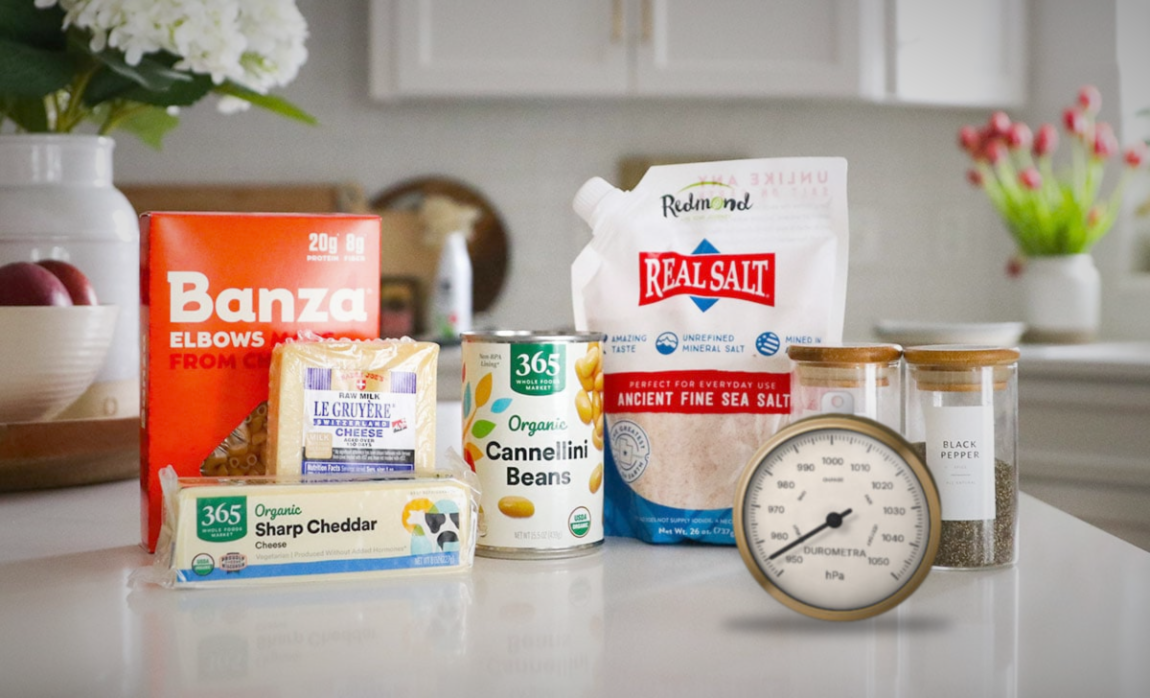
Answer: 955 hPa
